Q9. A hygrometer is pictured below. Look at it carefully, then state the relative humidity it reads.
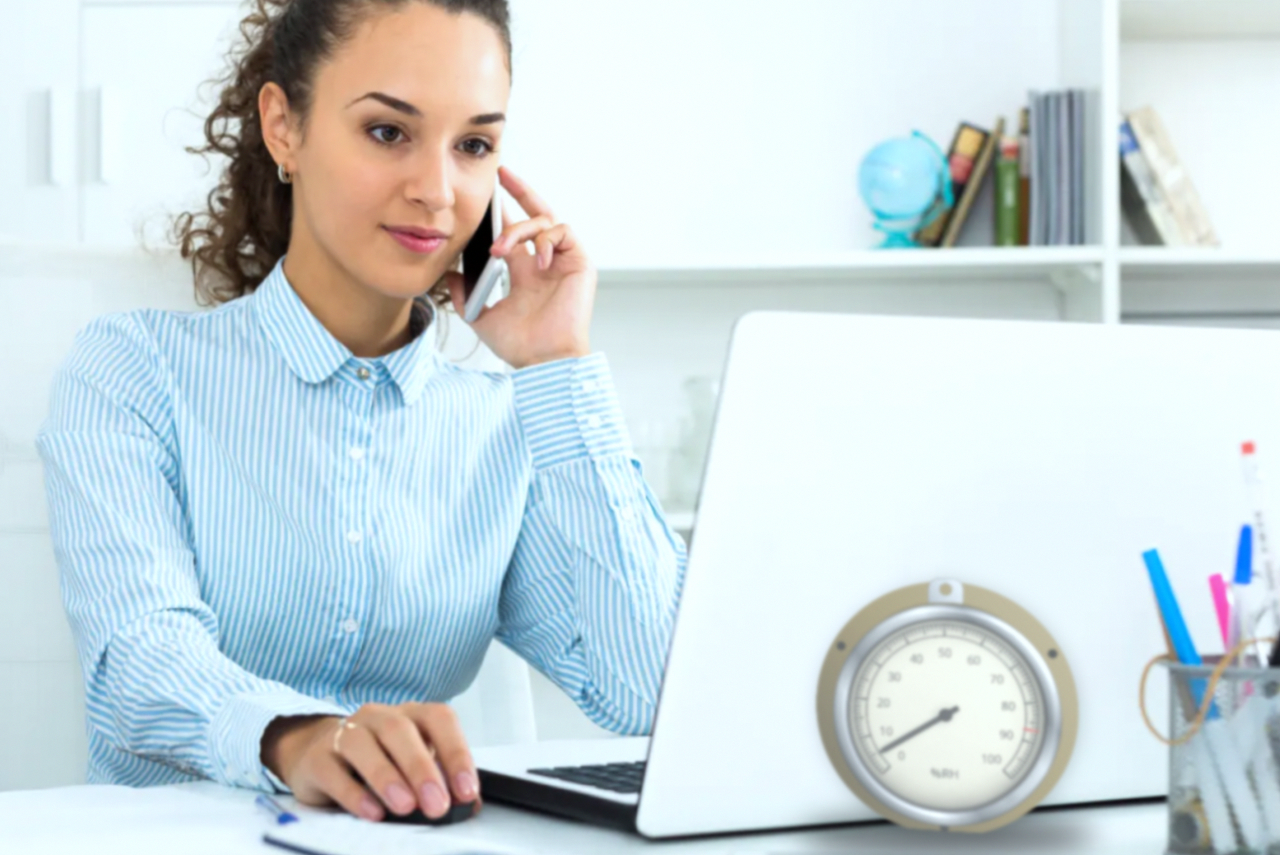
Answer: 5 %
